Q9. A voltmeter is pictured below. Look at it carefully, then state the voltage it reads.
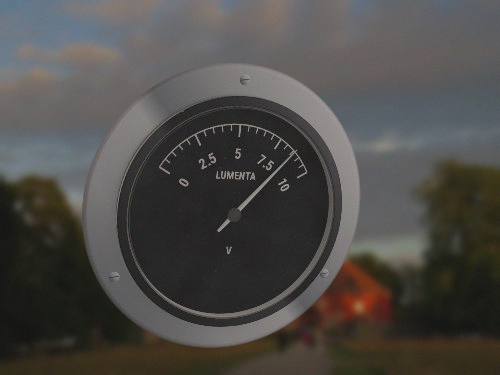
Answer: 8.5 V
